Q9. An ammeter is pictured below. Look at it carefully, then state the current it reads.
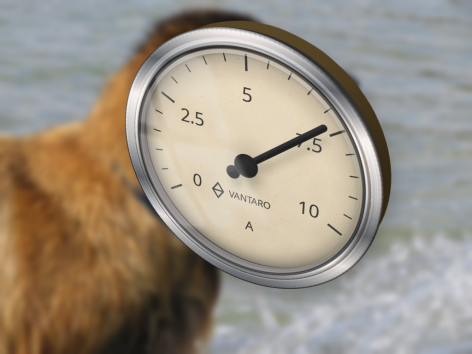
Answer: 7.25 A
